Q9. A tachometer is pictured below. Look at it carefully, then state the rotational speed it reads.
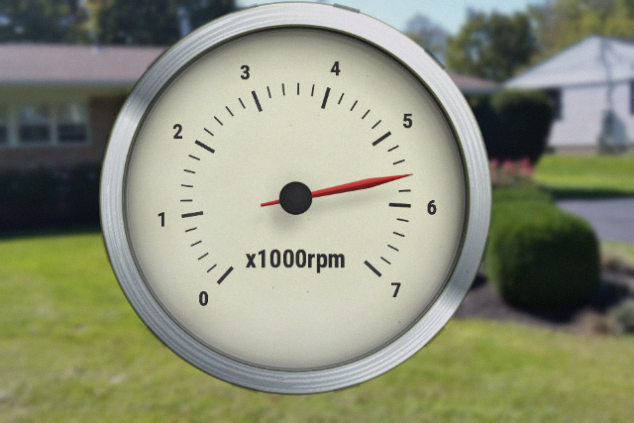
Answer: 5600 rpm
